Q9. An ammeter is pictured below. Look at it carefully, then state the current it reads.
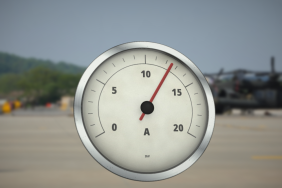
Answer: 12.5 A
